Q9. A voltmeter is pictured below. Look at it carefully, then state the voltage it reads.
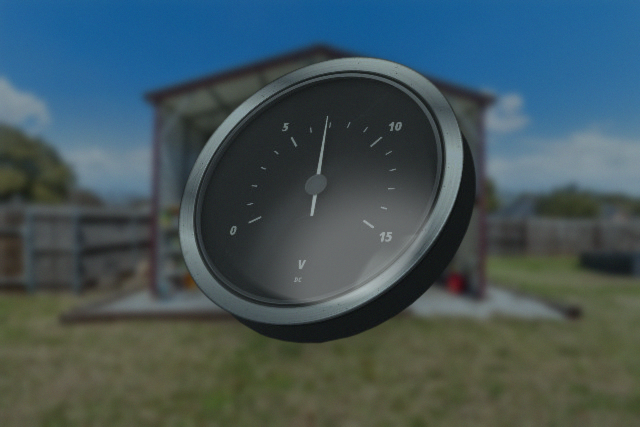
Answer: 7 V
